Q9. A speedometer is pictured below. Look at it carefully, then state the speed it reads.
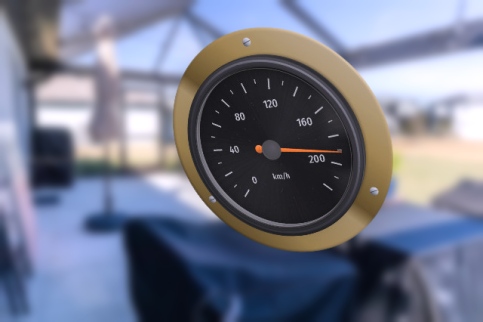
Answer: 190 km/h
